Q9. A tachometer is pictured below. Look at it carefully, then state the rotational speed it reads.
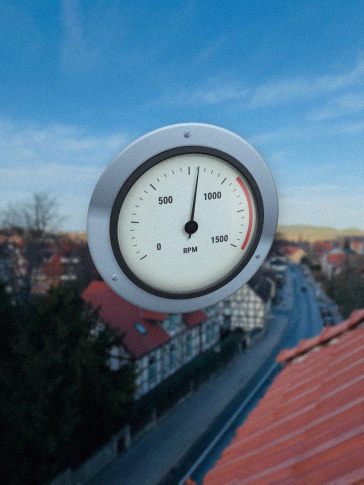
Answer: 800 rpm
